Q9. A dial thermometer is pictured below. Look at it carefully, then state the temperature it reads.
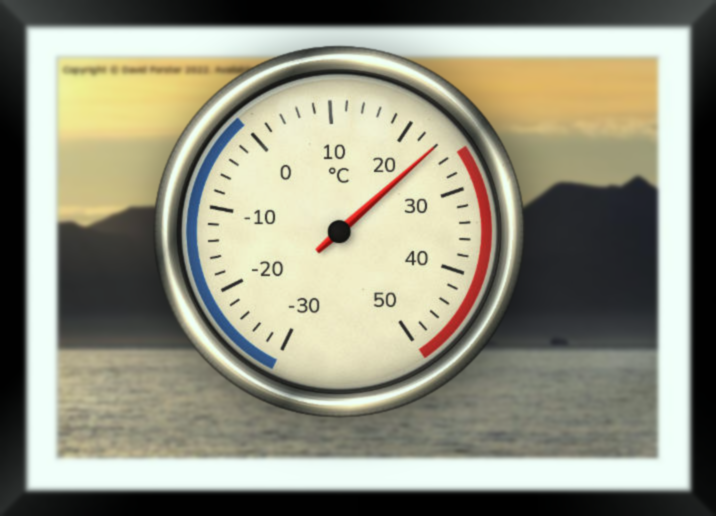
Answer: 24 °C
